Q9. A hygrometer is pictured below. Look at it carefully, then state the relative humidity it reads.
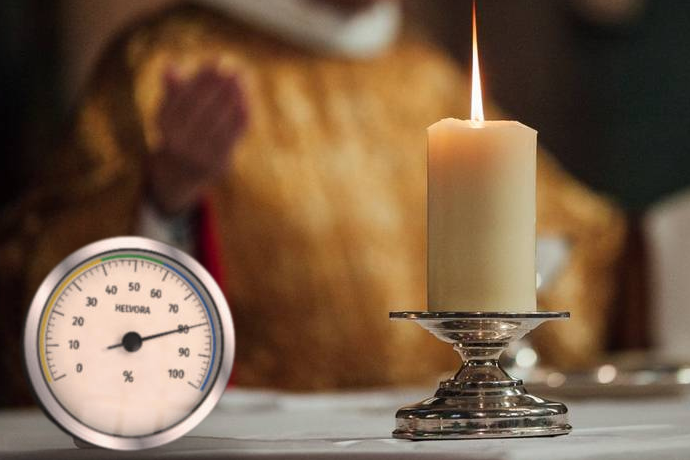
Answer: 80 %
